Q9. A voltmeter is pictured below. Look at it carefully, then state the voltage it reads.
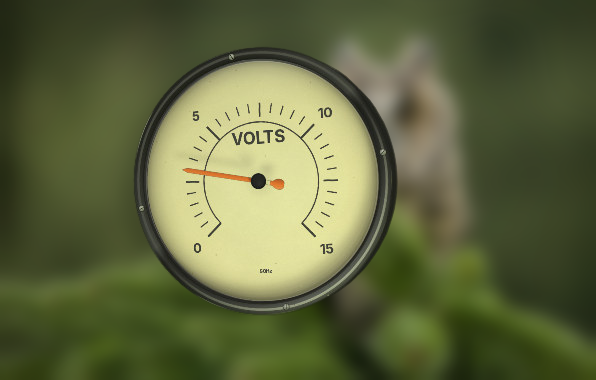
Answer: 3 V
